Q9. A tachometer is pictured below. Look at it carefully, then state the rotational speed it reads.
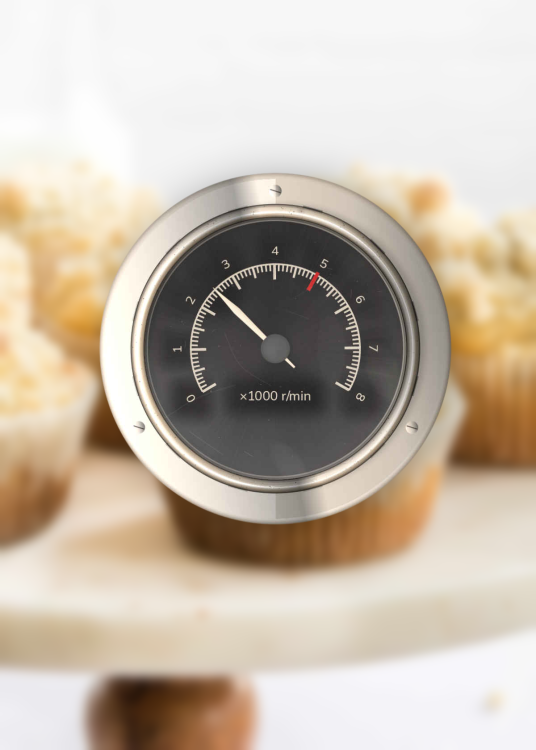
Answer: 2500 rpm
